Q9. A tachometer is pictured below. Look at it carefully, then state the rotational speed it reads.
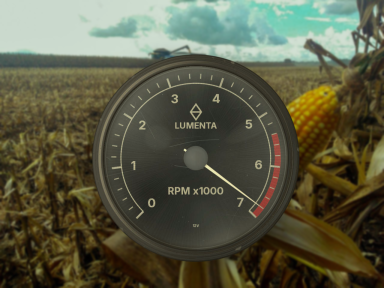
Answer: 6800 rpm
